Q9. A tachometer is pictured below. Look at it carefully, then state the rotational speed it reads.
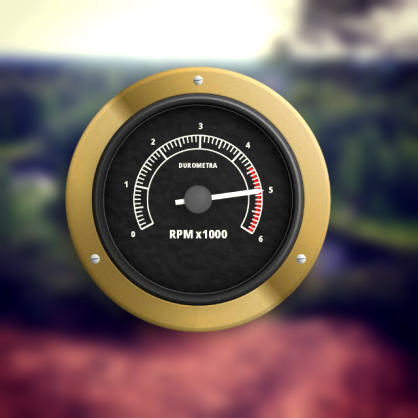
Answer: 5000 rpm
